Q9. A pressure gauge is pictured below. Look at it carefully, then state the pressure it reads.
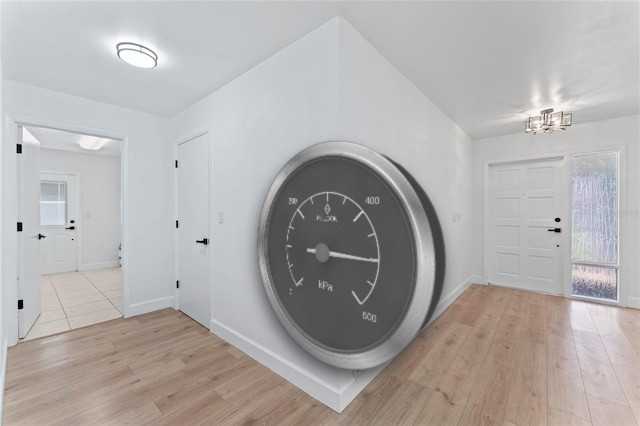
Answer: 500 kPa
